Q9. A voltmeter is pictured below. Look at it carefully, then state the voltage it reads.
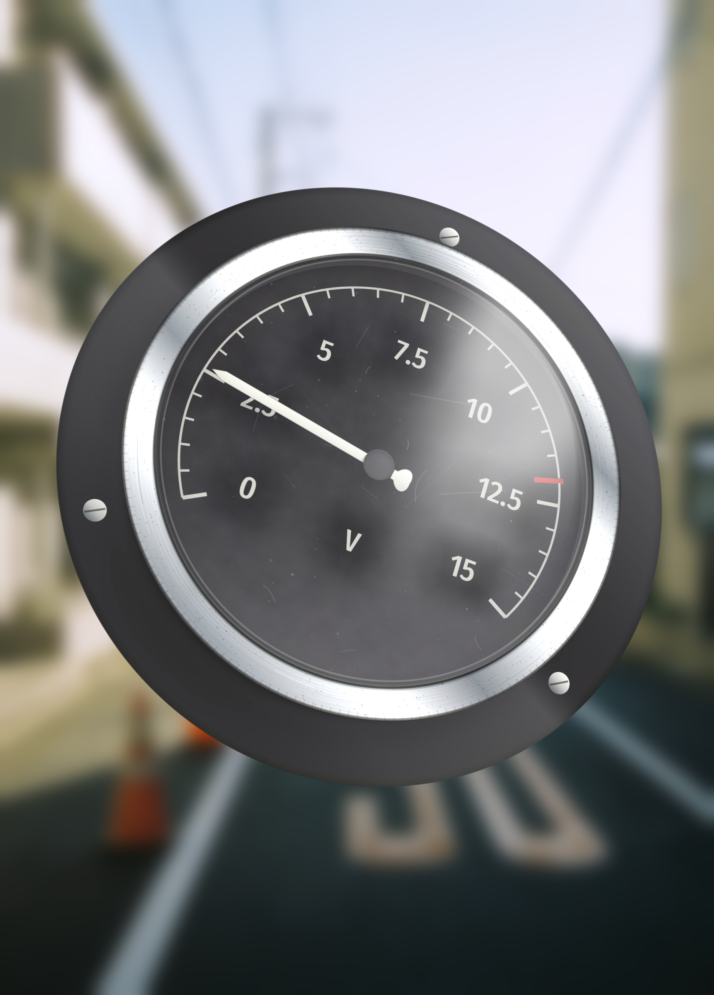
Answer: 2.5 V
